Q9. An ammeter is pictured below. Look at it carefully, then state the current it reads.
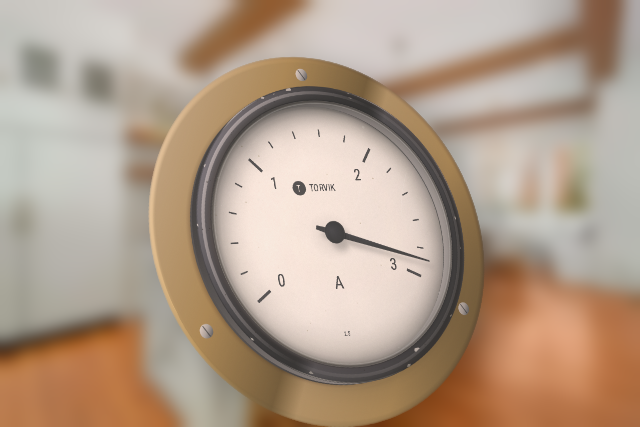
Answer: 2.9 A
